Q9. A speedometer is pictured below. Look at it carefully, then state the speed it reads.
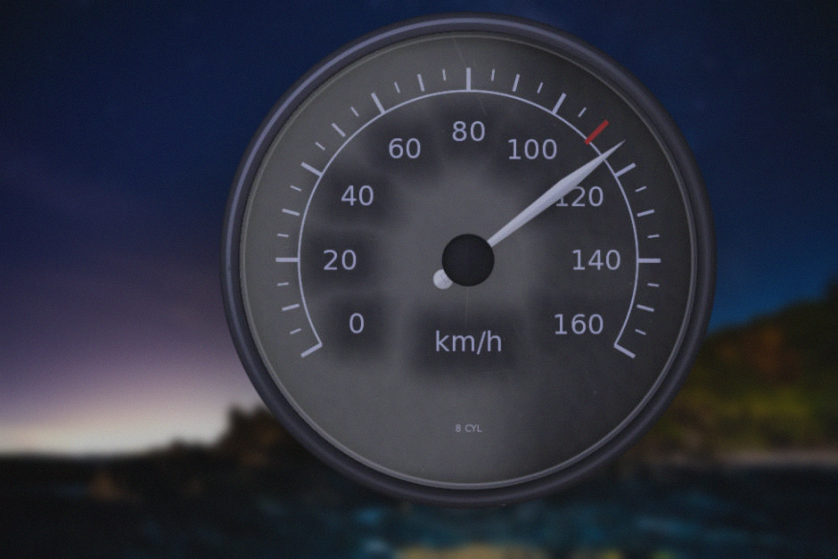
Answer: 115 km/h
